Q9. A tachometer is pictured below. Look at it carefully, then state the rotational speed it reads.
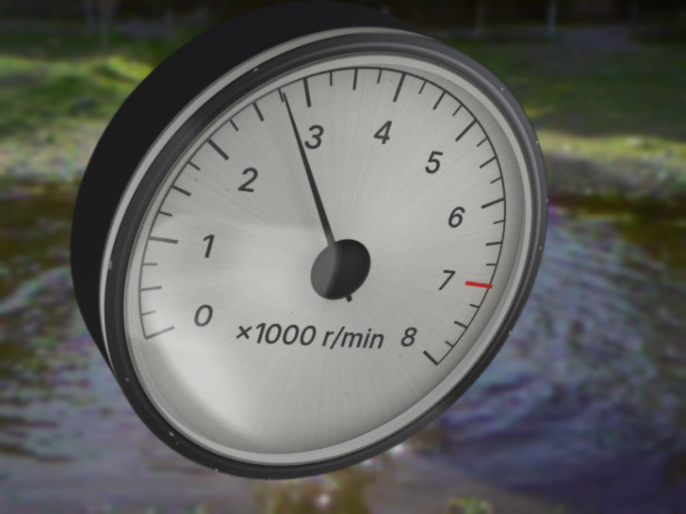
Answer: 2750 rpm
